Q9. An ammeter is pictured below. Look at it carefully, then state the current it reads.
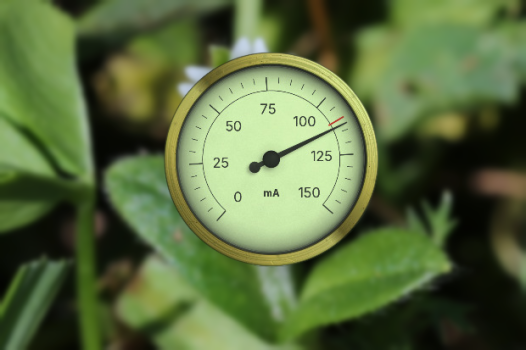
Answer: 112.5 mA
